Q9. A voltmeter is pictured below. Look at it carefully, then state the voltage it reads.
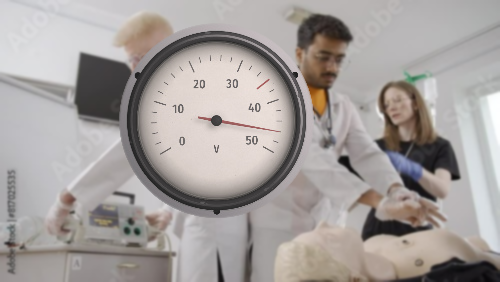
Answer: 46 V
